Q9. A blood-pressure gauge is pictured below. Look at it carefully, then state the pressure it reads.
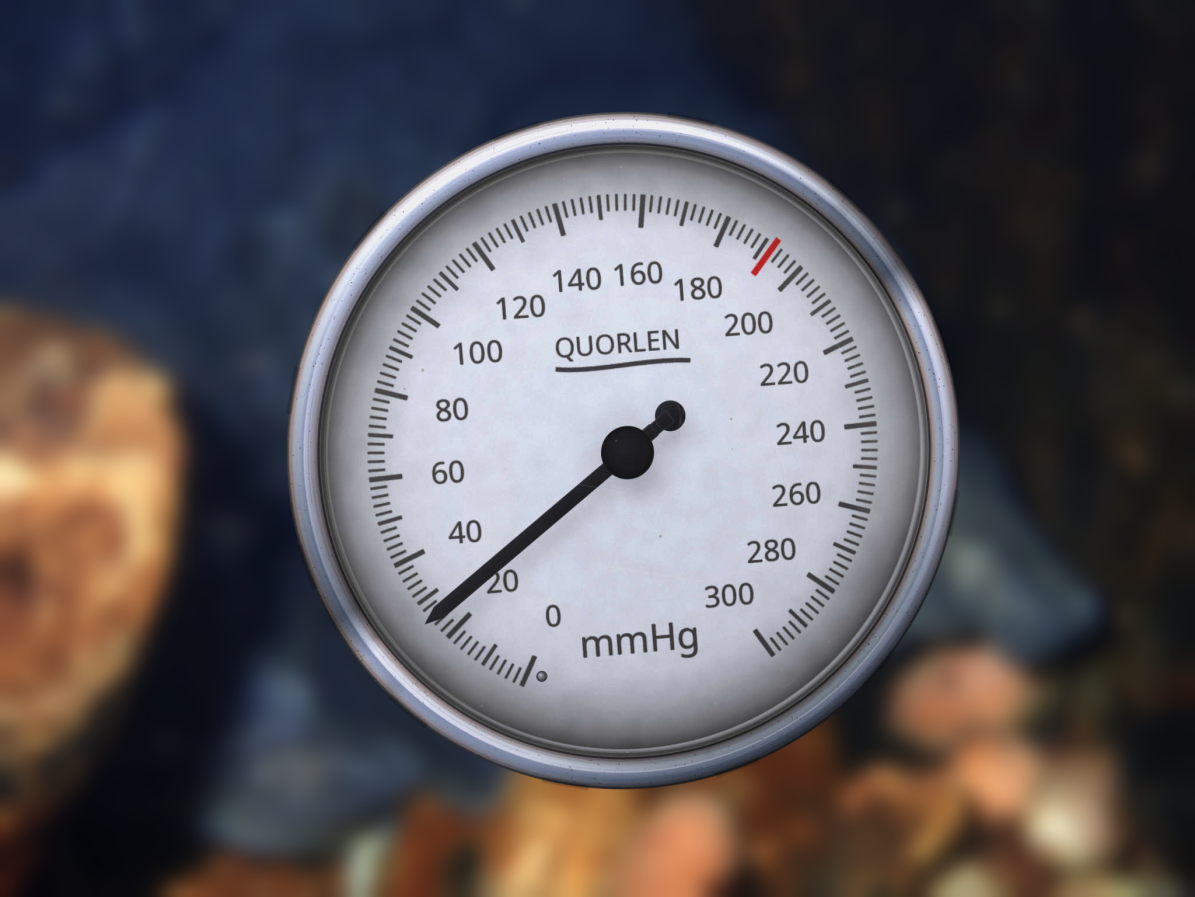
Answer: 26 mmHg
